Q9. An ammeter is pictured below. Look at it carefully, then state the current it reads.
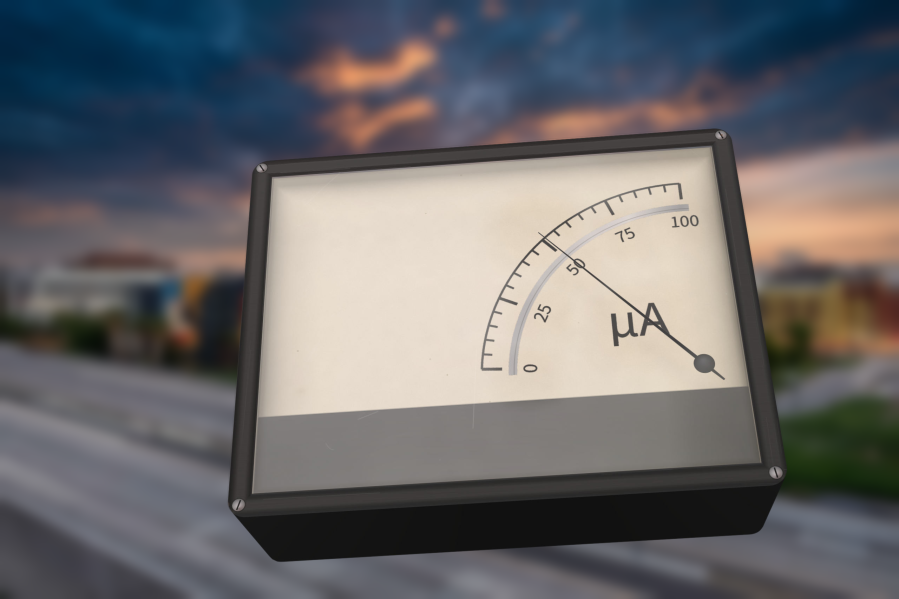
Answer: 50 µA
